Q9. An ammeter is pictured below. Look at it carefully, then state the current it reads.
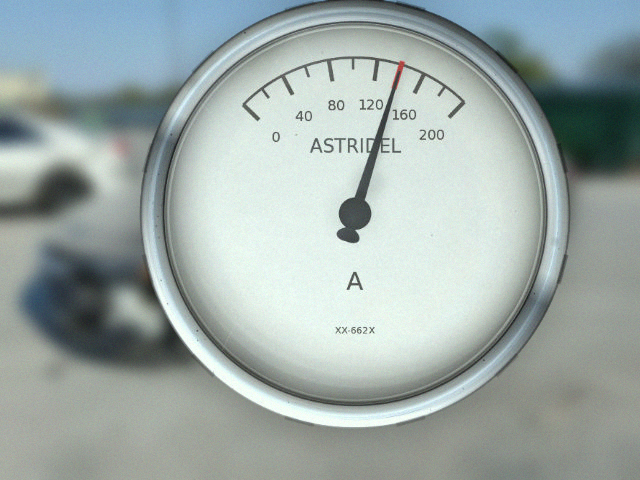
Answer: 140 A
